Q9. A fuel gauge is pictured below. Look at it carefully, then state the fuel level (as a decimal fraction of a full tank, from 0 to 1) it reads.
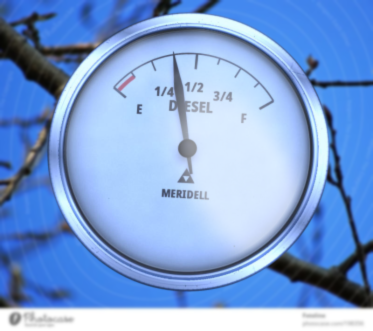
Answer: 0.375
